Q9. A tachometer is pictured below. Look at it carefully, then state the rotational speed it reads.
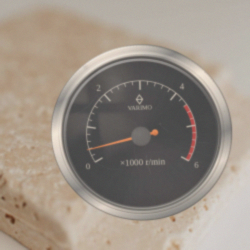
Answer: 400 rpm
